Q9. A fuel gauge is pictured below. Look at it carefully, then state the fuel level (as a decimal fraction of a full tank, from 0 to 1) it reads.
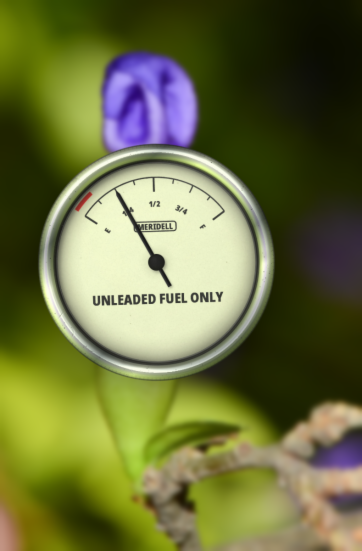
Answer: 0.25
